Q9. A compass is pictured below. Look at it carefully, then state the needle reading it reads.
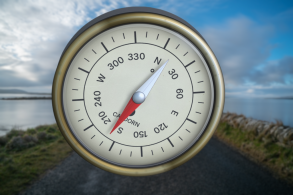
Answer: 190 °
